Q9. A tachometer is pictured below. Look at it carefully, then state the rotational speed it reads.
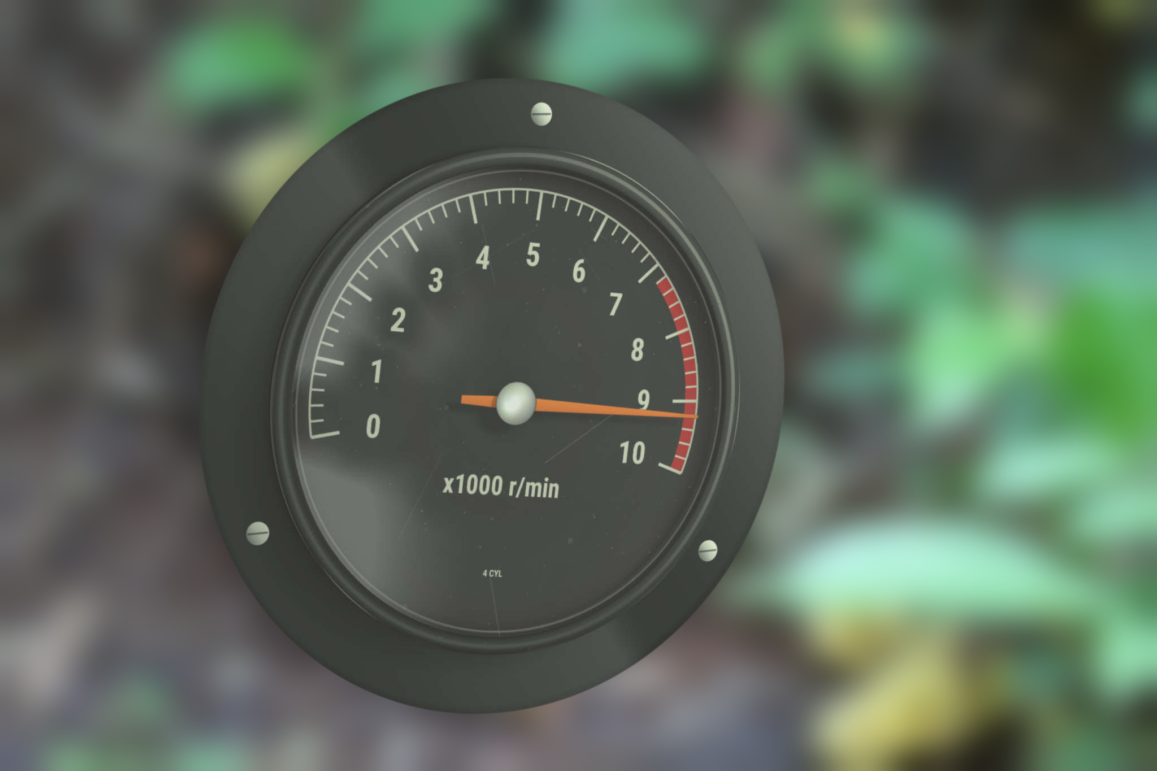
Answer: 9200 rpm
